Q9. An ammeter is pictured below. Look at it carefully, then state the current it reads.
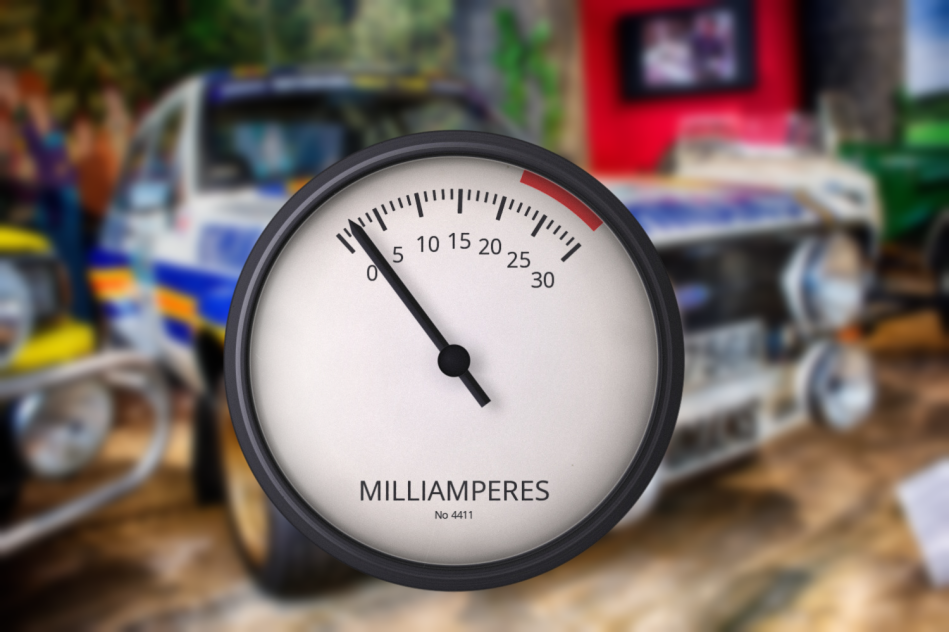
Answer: 2 mA
